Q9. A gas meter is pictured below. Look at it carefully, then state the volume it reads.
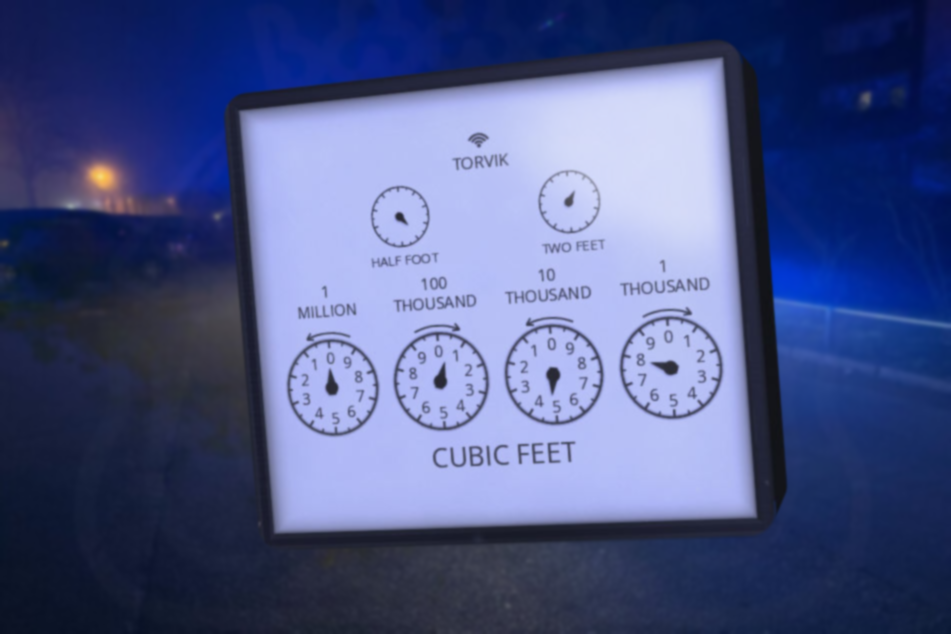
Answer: 4800 ft³
